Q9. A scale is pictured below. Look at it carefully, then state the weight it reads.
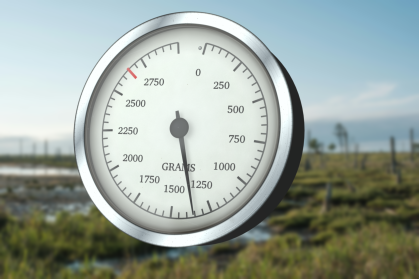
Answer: 1350 g
